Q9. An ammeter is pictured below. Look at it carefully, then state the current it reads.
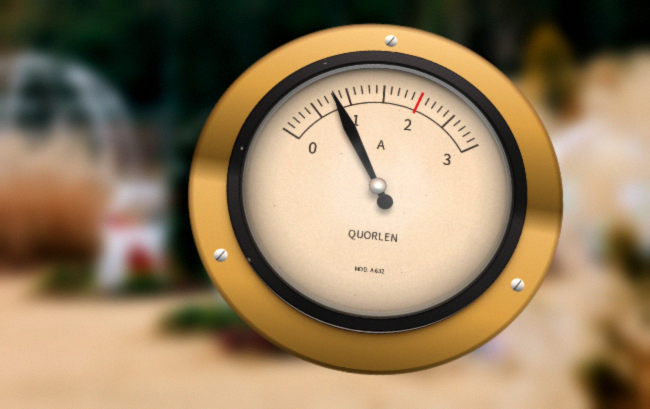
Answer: 0.8 A
